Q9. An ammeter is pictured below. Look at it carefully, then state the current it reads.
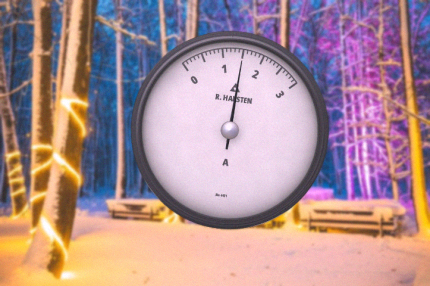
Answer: 1.5 A
